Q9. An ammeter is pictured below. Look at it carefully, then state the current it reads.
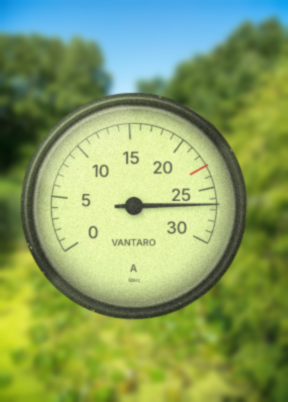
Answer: 26.5 A
